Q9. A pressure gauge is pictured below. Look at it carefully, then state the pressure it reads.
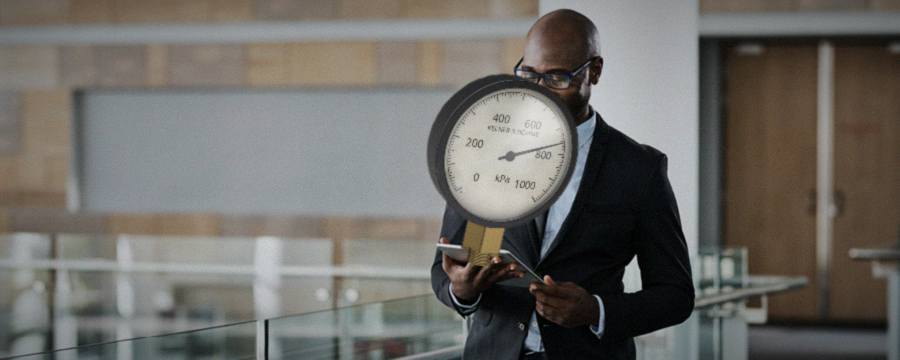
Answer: 750 kPa
